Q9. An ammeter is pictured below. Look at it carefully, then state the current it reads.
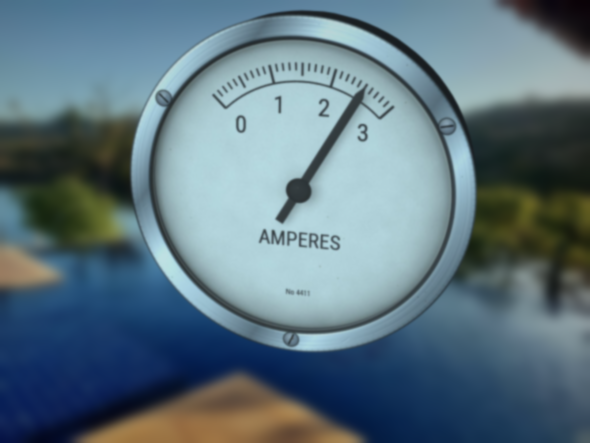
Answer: 2.5 A
